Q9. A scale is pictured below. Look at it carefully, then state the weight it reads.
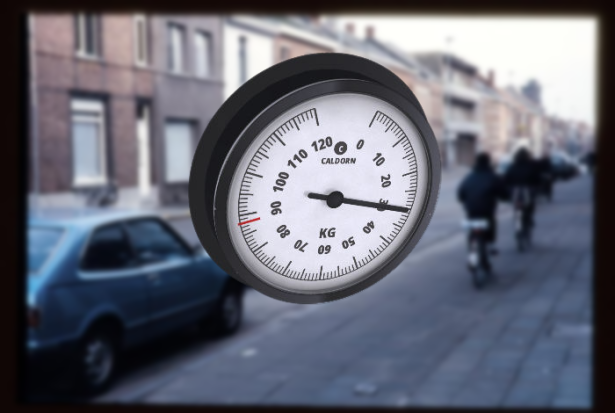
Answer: 30 kg
